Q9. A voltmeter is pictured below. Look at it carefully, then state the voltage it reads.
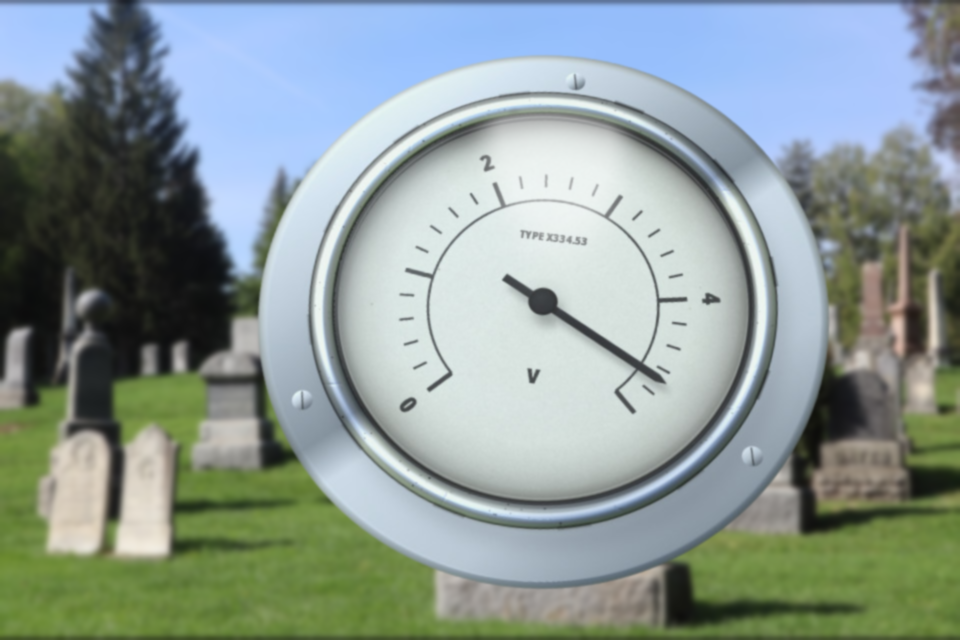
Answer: 4.7 V
